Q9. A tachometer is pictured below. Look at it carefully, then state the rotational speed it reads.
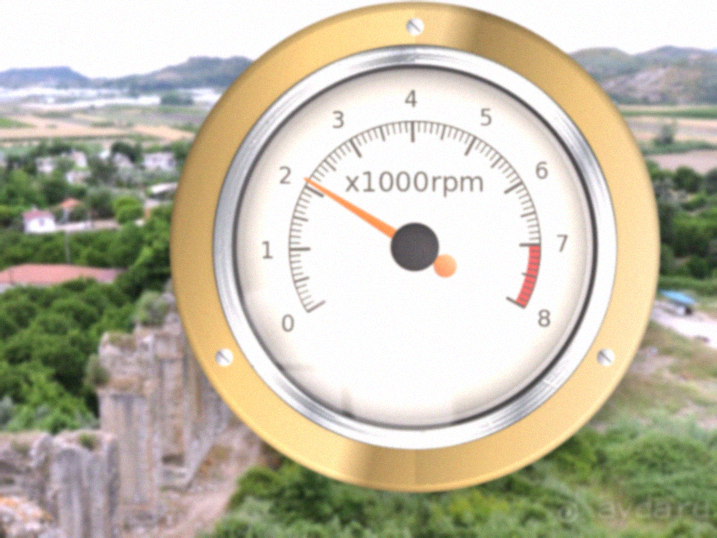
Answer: 2100 rpm
